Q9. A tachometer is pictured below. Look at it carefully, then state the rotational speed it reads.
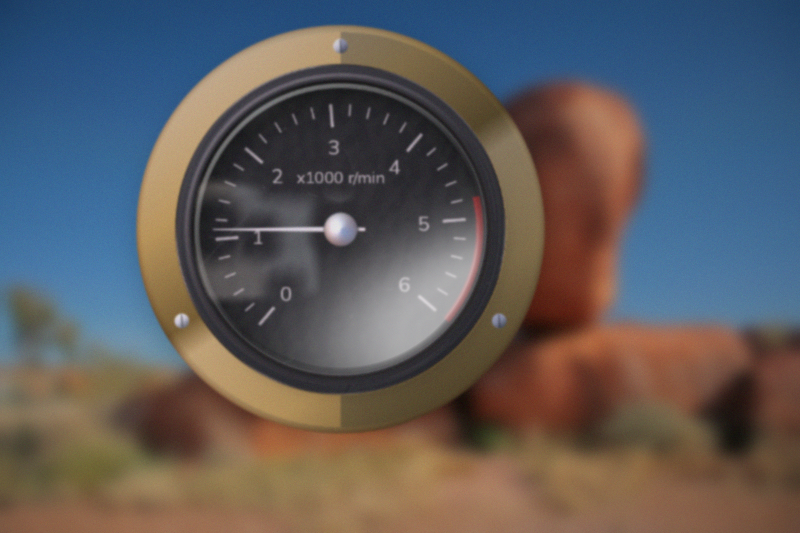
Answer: 1100 rpm
